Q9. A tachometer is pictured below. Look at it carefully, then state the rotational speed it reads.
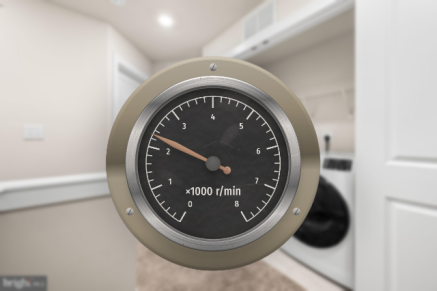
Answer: 2300 rpm
